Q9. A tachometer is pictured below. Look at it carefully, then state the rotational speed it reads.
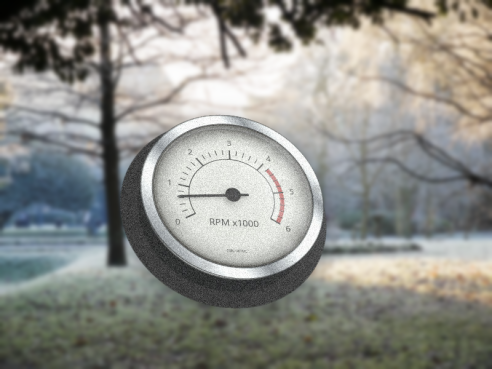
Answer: 600 rpm
